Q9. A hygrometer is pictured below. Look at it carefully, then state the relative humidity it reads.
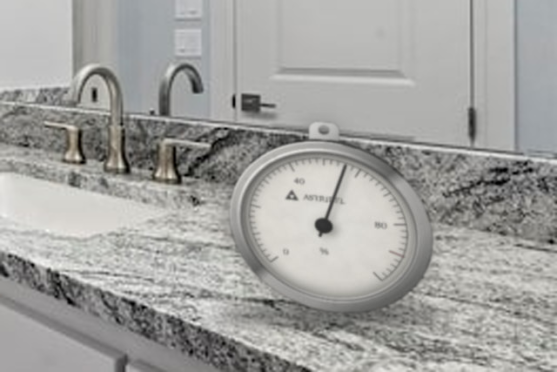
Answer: 56 %
